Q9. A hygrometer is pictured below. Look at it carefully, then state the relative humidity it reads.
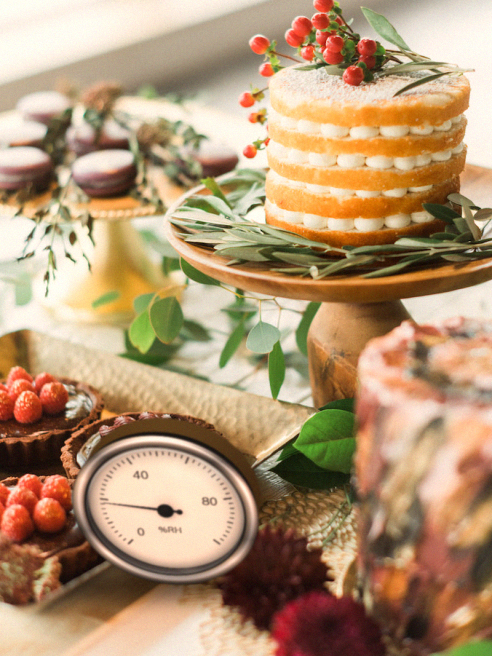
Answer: 20 %
